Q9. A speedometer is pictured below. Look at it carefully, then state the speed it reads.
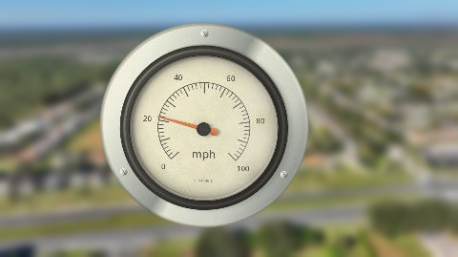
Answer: 22 mph
